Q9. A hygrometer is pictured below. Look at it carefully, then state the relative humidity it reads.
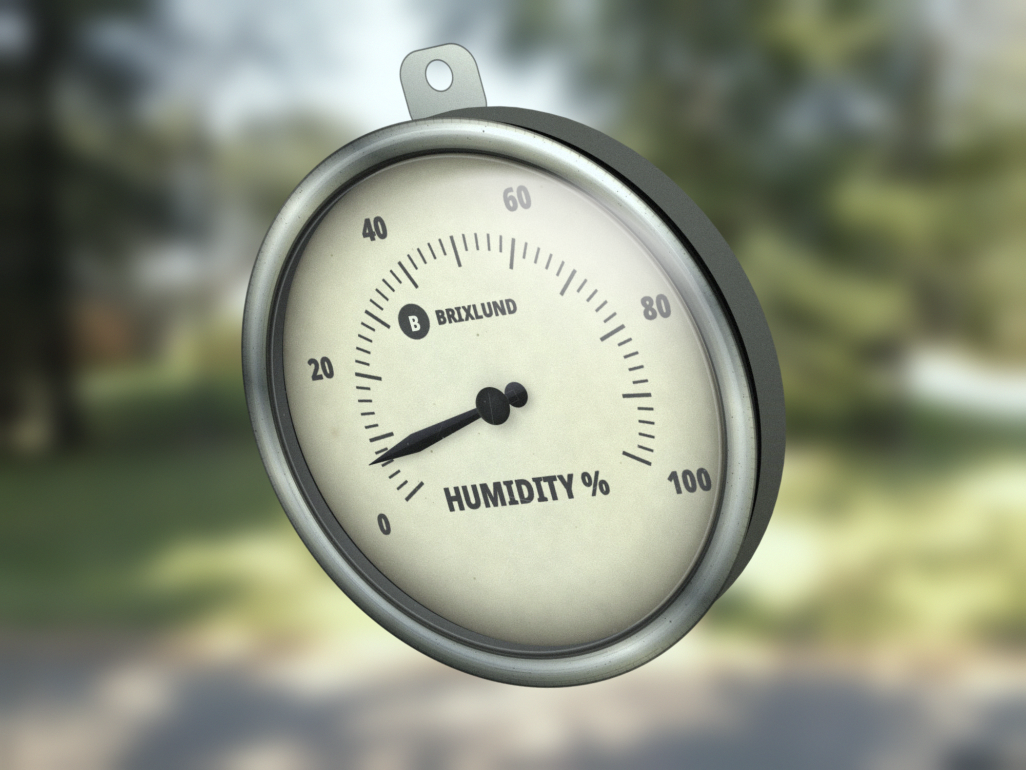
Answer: 7 %
